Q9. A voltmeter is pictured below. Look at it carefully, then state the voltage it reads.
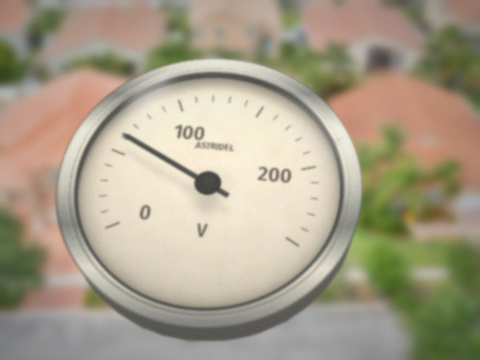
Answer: 60 V
